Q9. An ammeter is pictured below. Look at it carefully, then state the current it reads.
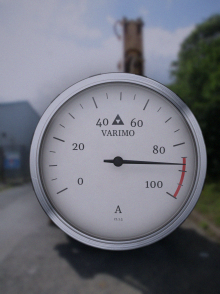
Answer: 87.5 A
